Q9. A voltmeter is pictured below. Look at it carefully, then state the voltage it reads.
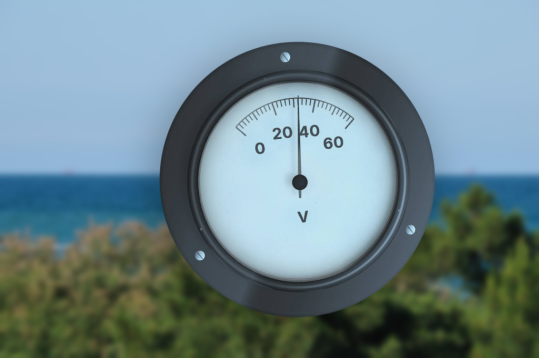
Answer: 32 V
